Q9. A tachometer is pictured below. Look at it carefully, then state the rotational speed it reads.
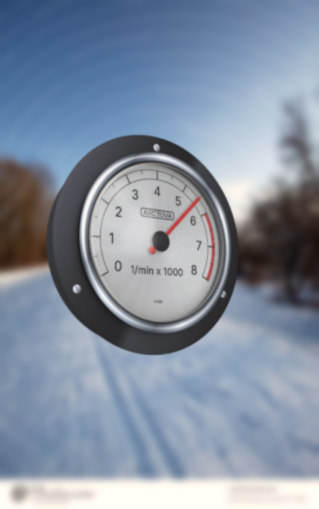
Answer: 5500 rpm
